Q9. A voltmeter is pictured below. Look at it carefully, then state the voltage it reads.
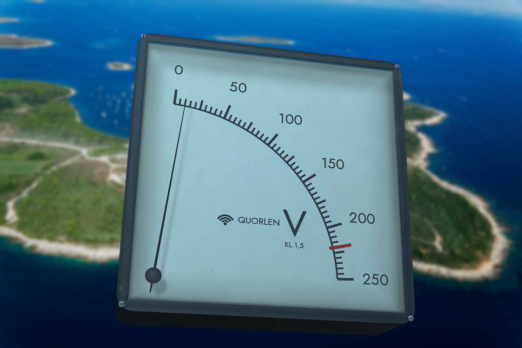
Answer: 10 V
